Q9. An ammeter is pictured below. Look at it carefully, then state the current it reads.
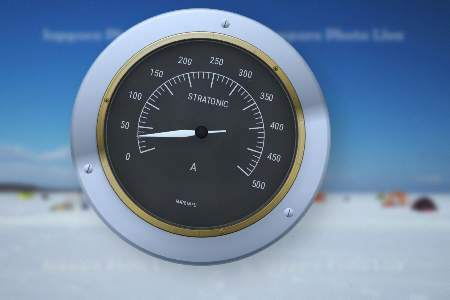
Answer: 30 A
